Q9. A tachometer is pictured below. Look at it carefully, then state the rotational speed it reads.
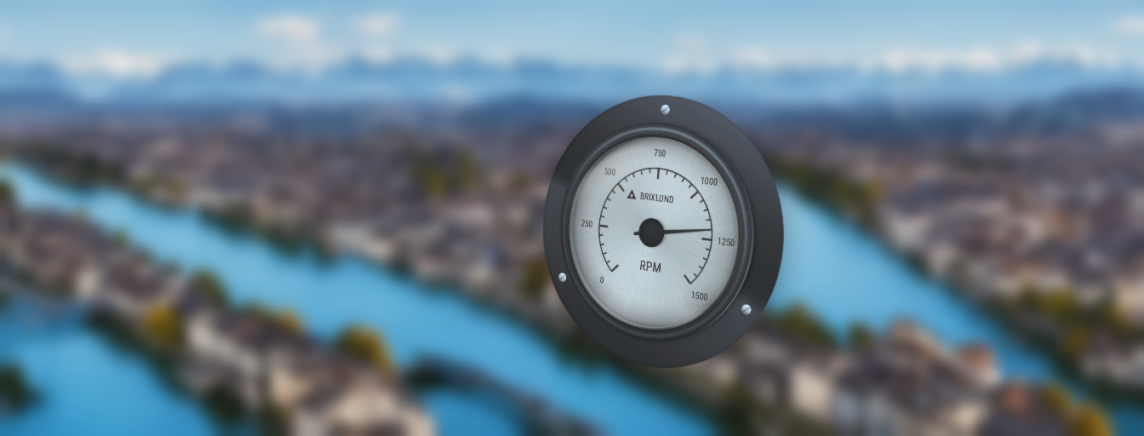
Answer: 1200 rpm
